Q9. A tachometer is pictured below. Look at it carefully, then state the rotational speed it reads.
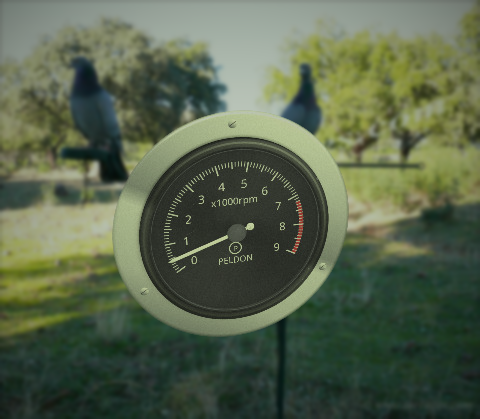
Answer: 500 rpm
